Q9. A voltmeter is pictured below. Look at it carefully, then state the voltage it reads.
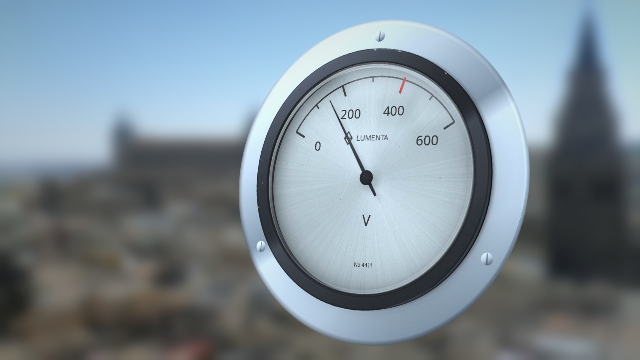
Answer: 150 V
